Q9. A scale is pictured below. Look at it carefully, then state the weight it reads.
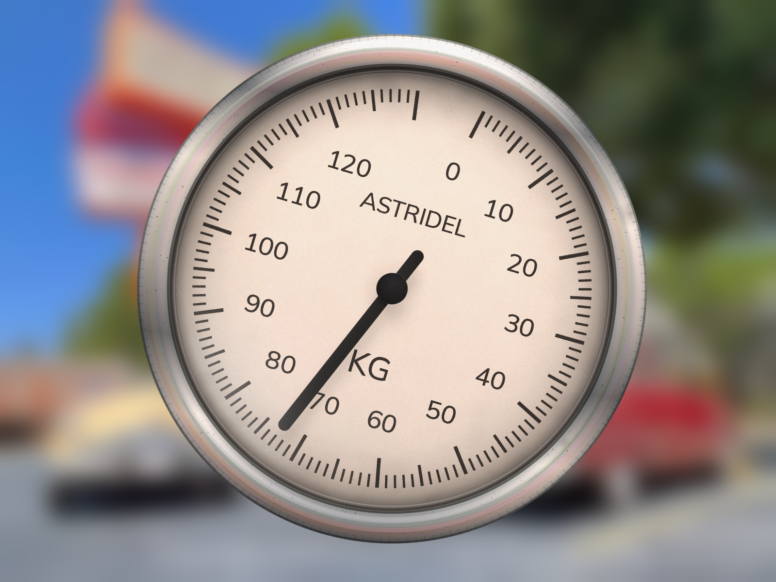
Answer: 73 kg
